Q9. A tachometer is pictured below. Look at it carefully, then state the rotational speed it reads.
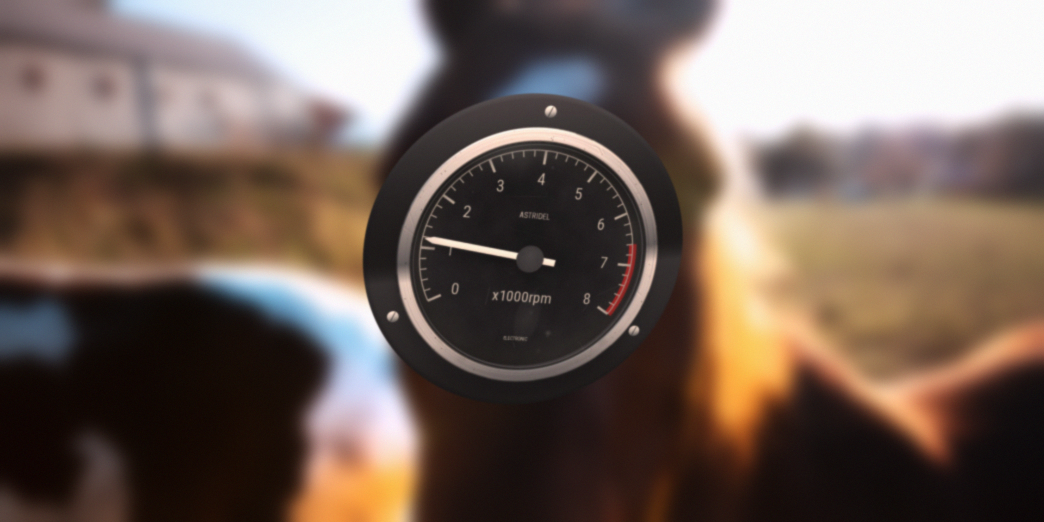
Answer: 1200 rpm
